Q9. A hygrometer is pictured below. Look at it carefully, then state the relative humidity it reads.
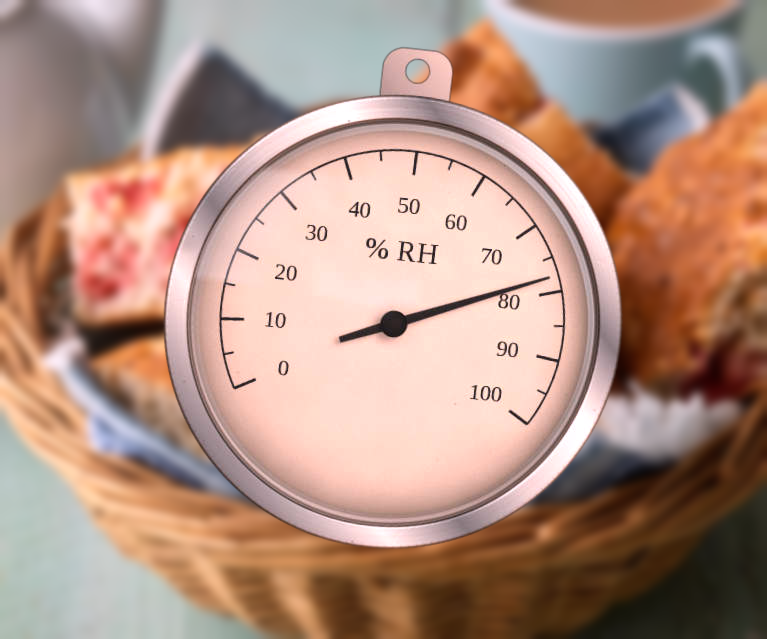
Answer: 77.5 %
